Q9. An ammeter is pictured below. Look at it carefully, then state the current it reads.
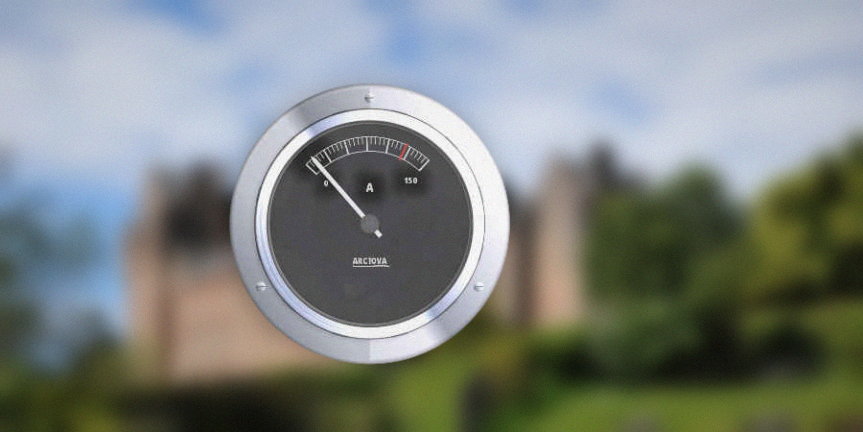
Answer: 10 A
